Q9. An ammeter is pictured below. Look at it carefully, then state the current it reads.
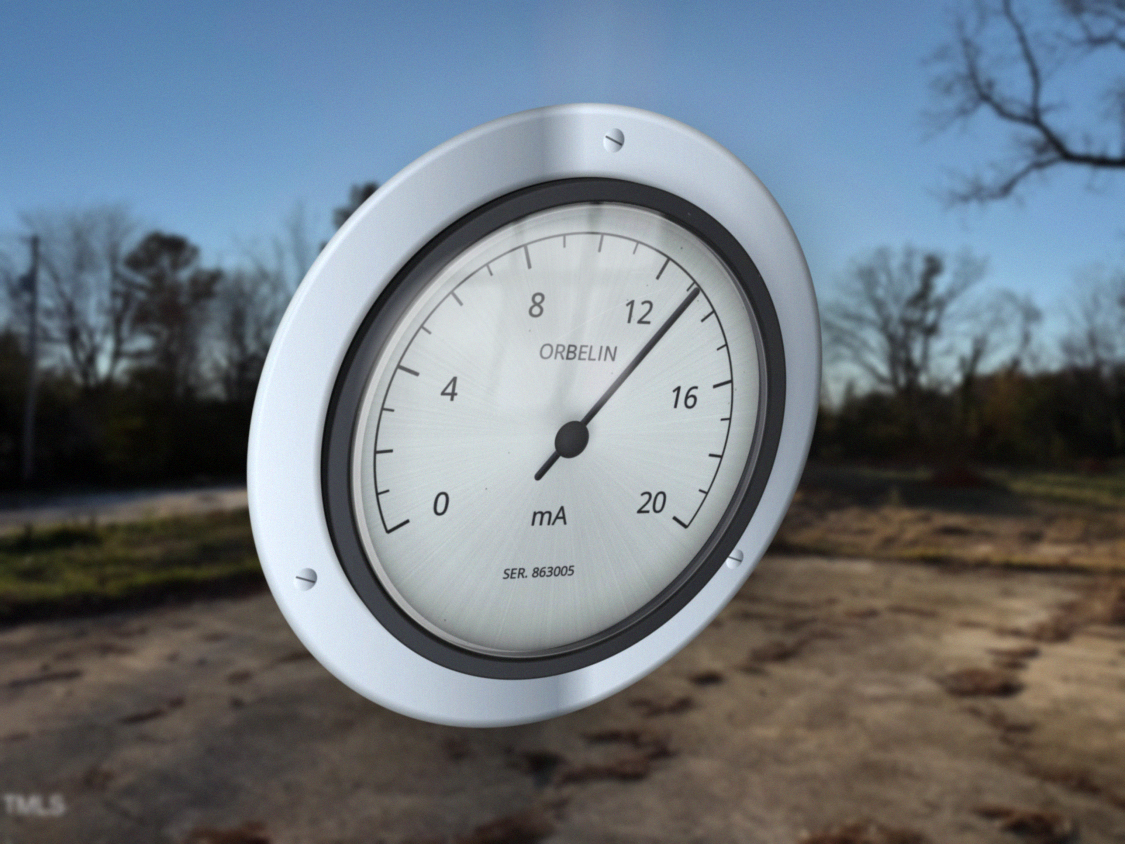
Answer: 13 mA
